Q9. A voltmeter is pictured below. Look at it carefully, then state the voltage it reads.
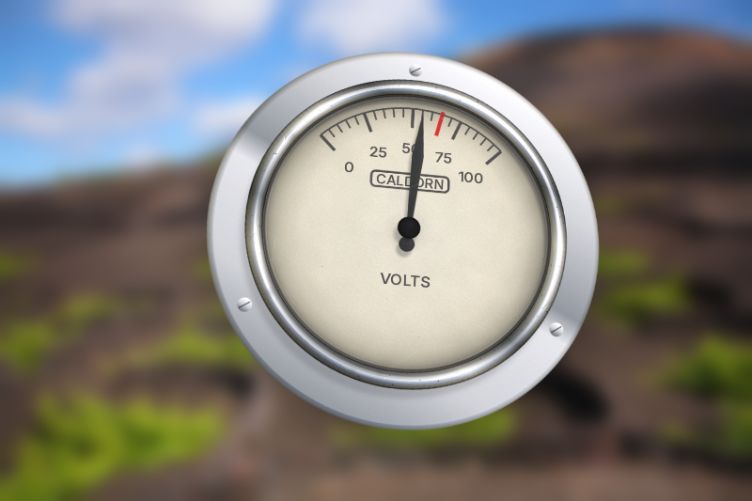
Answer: 55 V
